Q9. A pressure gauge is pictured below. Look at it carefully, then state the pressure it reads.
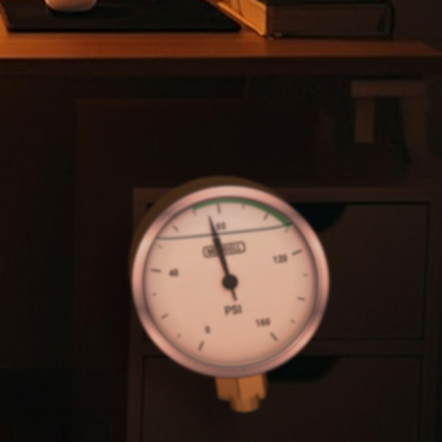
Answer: 75 psi
